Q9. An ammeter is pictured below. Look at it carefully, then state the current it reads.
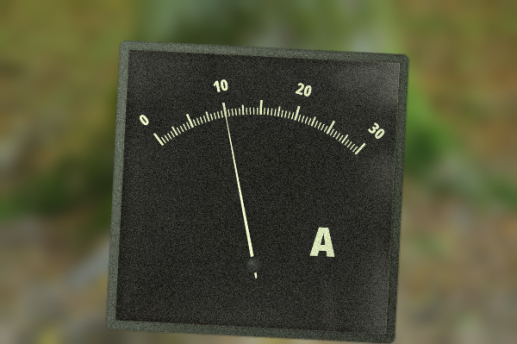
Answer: 10 A
